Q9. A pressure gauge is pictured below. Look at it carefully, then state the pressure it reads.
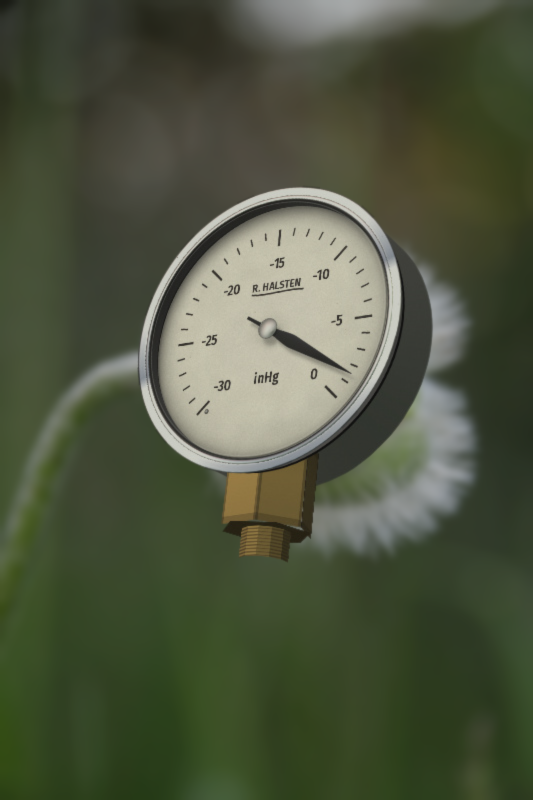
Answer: -1.5 inHg
